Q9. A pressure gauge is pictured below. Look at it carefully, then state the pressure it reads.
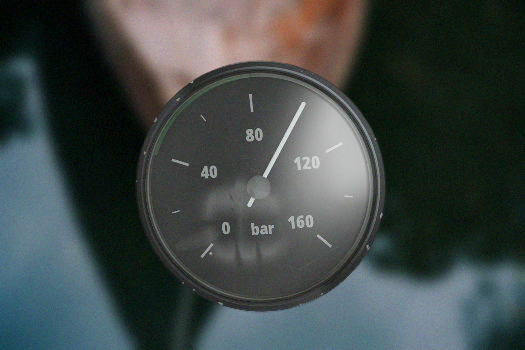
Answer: 100 bar
